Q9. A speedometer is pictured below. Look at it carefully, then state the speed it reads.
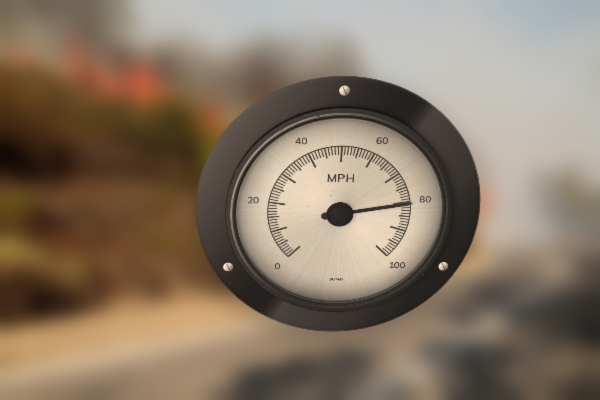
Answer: 80 mph
